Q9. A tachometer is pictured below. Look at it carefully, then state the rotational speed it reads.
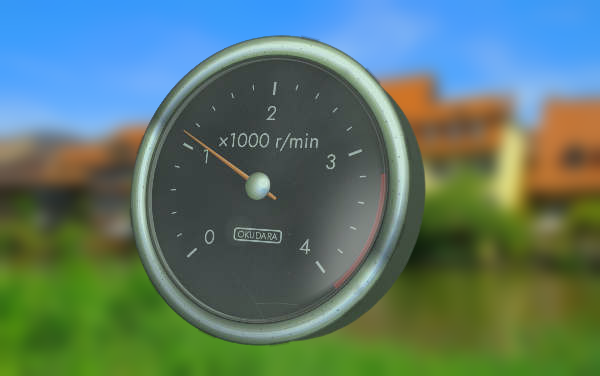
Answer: 1100 rpm
